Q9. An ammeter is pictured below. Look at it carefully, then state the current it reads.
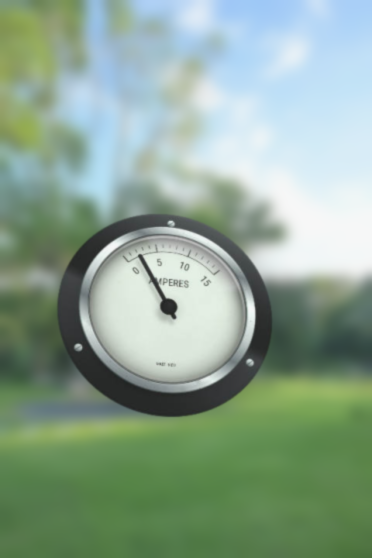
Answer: 2 A
